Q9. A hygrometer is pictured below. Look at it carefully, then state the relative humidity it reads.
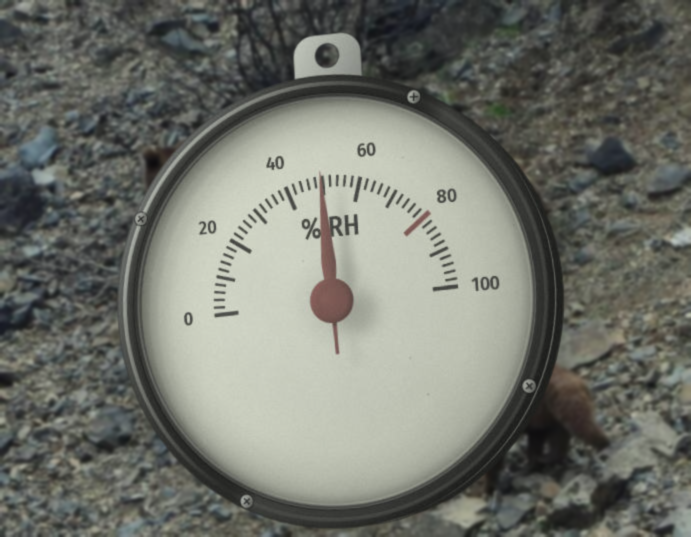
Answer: 50 %
